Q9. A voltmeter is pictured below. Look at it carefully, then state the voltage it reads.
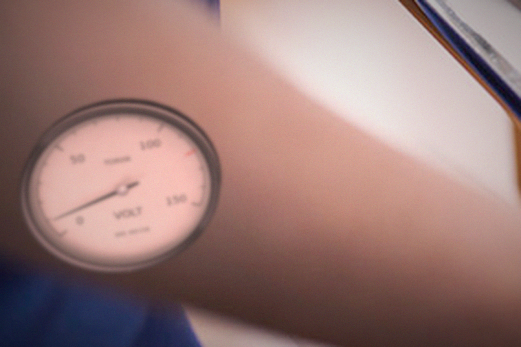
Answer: 10 V
